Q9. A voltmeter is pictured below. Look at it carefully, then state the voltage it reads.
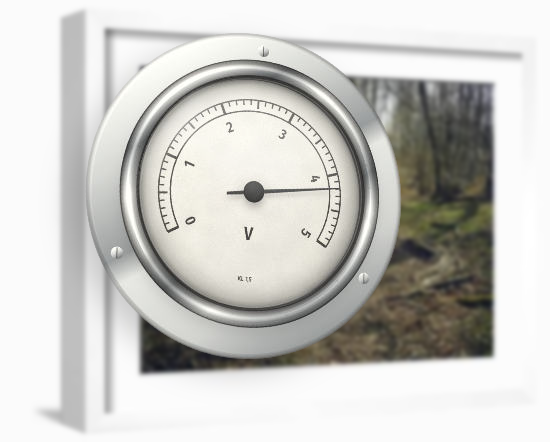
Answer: 4.2 V
